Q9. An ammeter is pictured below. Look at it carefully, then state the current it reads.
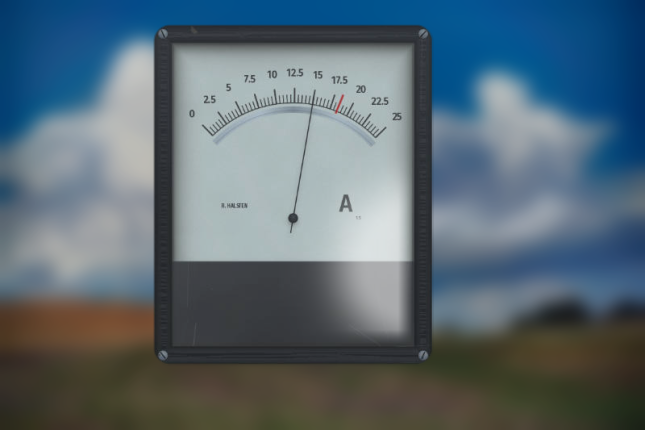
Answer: 15 A
